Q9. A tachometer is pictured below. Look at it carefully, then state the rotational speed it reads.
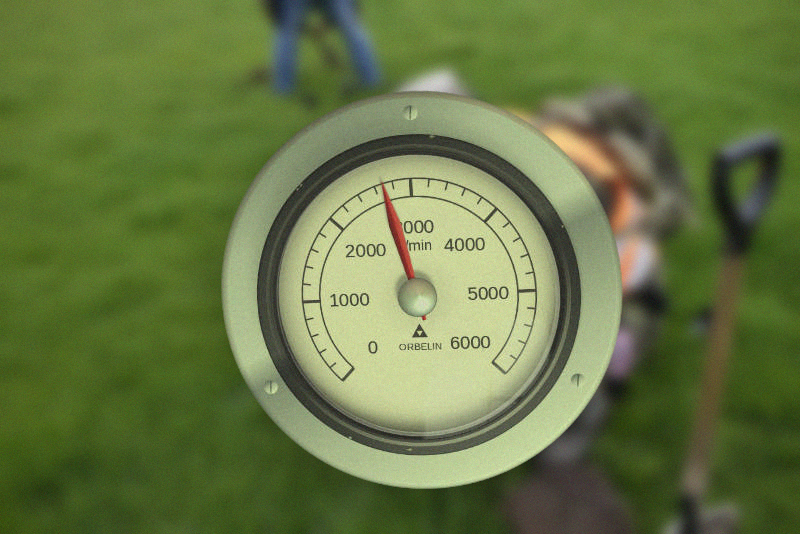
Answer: 2700 rpm
